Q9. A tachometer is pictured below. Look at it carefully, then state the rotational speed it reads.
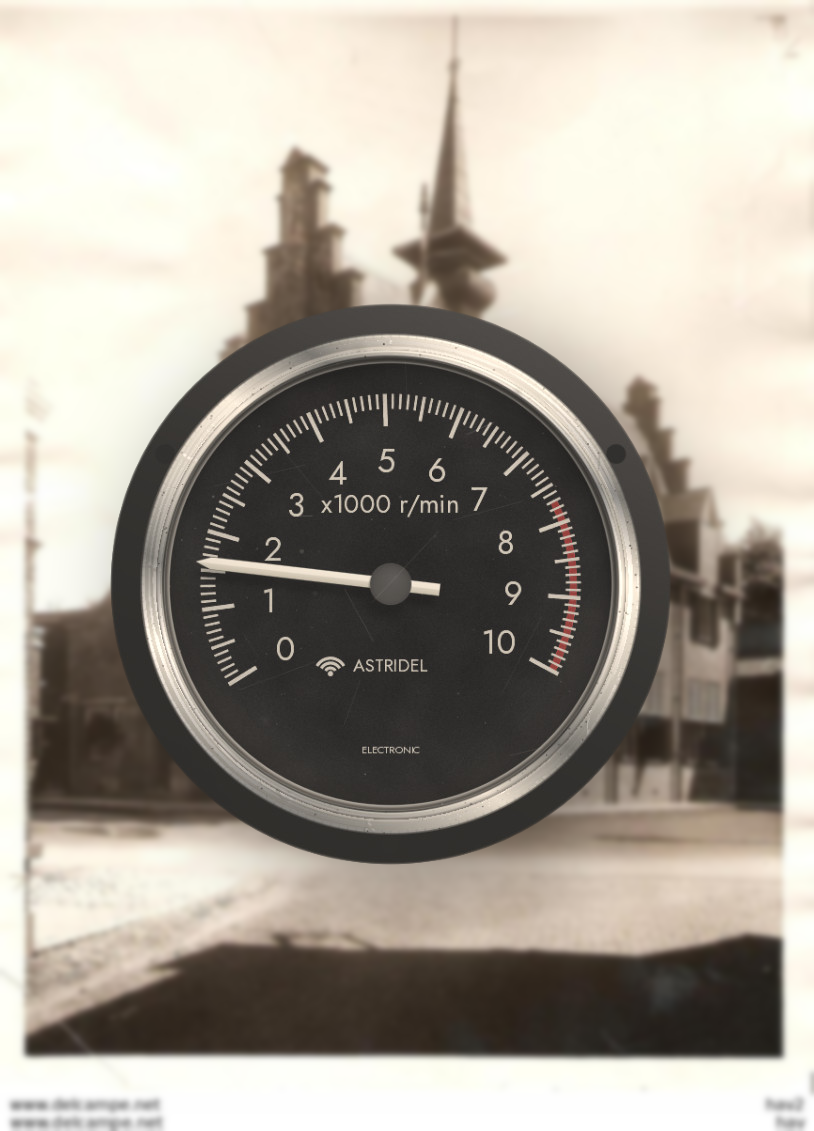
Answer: 1600 rpm
